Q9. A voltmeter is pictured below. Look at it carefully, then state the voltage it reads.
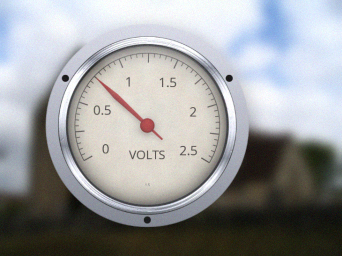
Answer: 0.75 V
